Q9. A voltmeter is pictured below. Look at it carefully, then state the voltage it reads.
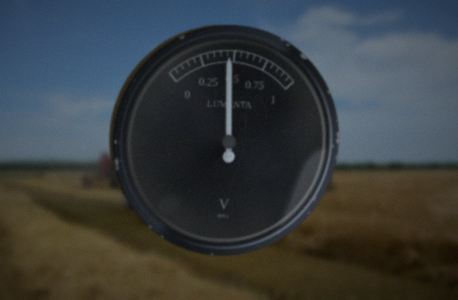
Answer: 0.45 V
